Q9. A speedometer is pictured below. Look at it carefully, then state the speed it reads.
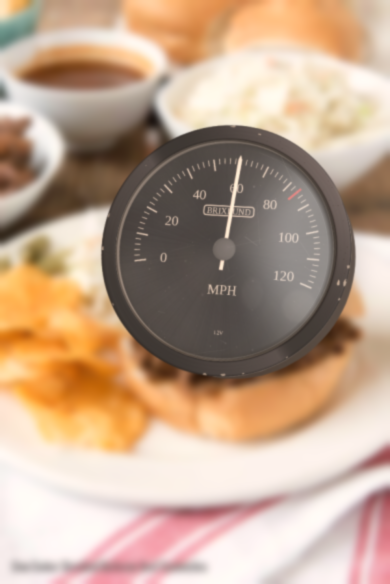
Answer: 60 mph
